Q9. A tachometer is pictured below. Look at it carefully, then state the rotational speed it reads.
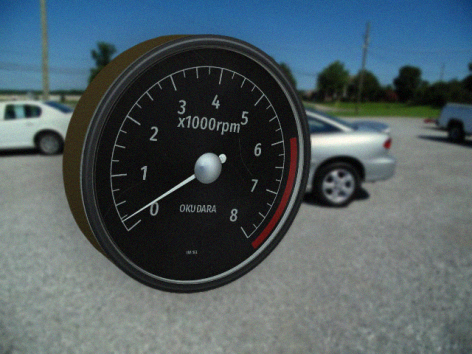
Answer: 250 rpm
